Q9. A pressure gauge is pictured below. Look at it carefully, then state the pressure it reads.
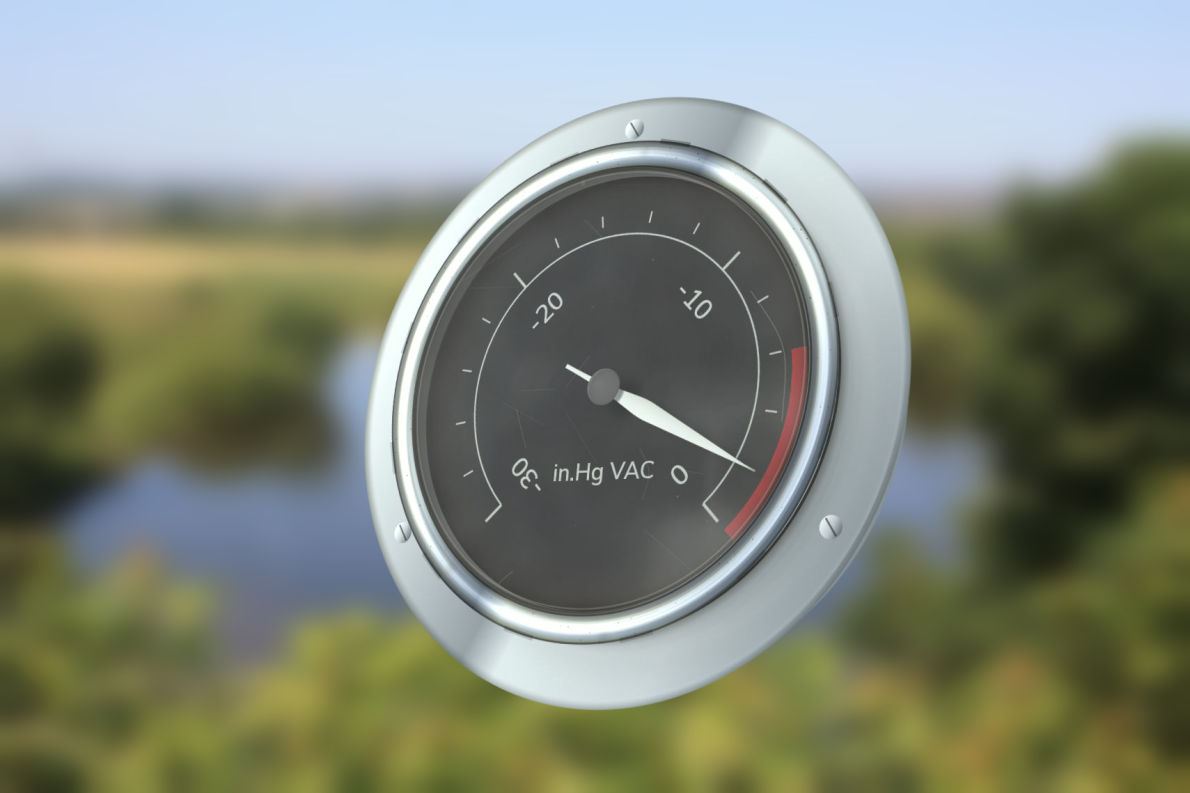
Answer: -2 inHg
